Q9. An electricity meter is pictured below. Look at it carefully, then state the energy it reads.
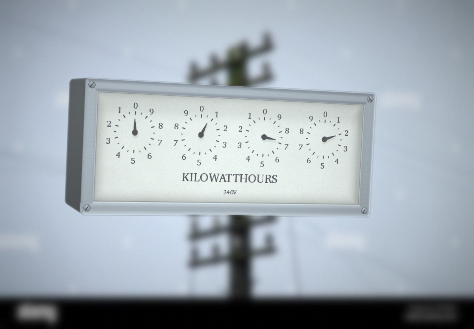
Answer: 72 kWh
